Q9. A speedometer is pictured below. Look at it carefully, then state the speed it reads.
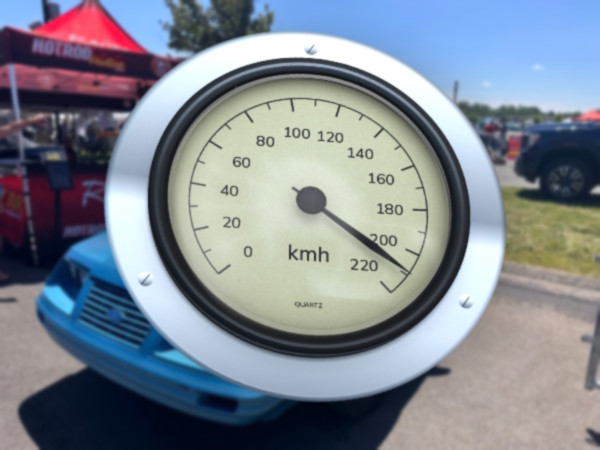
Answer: 210 km/h
